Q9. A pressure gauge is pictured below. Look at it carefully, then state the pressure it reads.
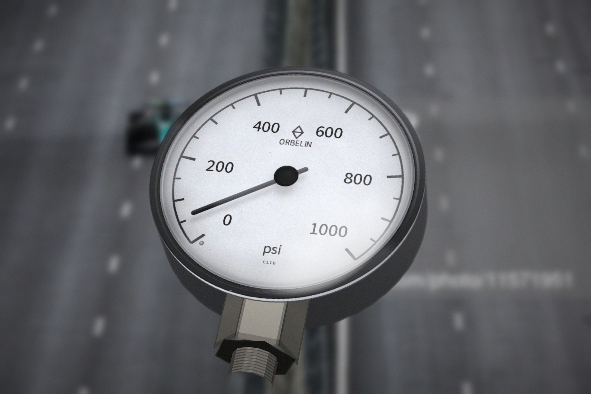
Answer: 50 psi
